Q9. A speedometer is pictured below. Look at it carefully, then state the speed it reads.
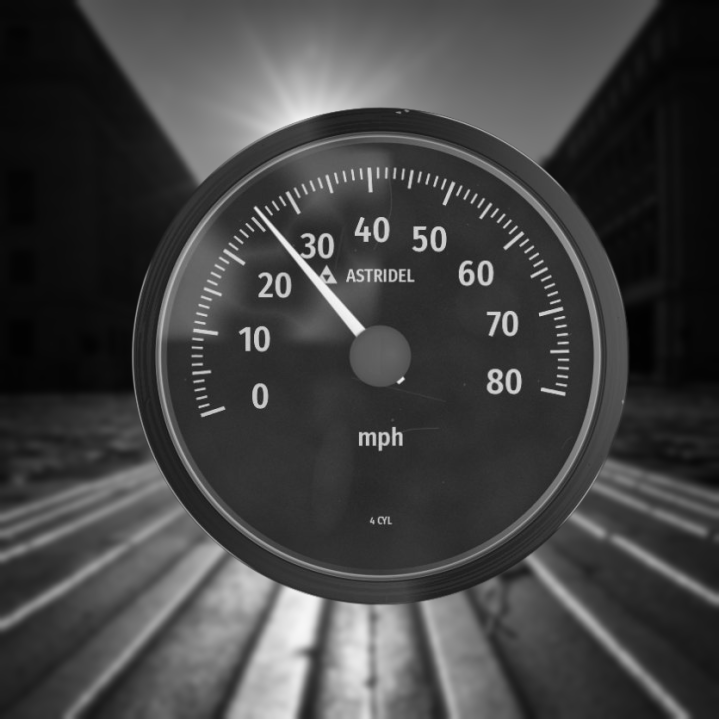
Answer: 26 mph
